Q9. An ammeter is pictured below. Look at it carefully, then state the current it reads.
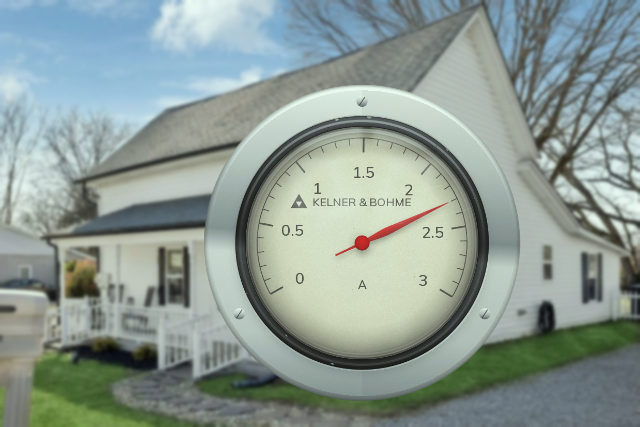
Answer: 2.3 A
